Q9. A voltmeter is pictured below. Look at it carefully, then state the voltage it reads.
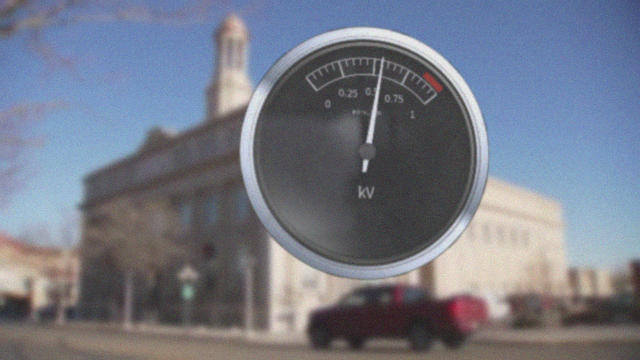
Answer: 0.55 kV
